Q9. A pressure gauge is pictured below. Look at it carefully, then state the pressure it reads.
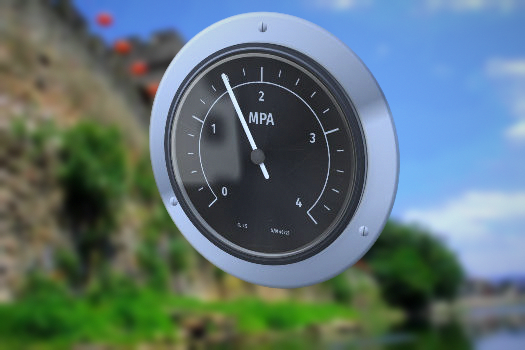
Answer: 1.6 MPa
